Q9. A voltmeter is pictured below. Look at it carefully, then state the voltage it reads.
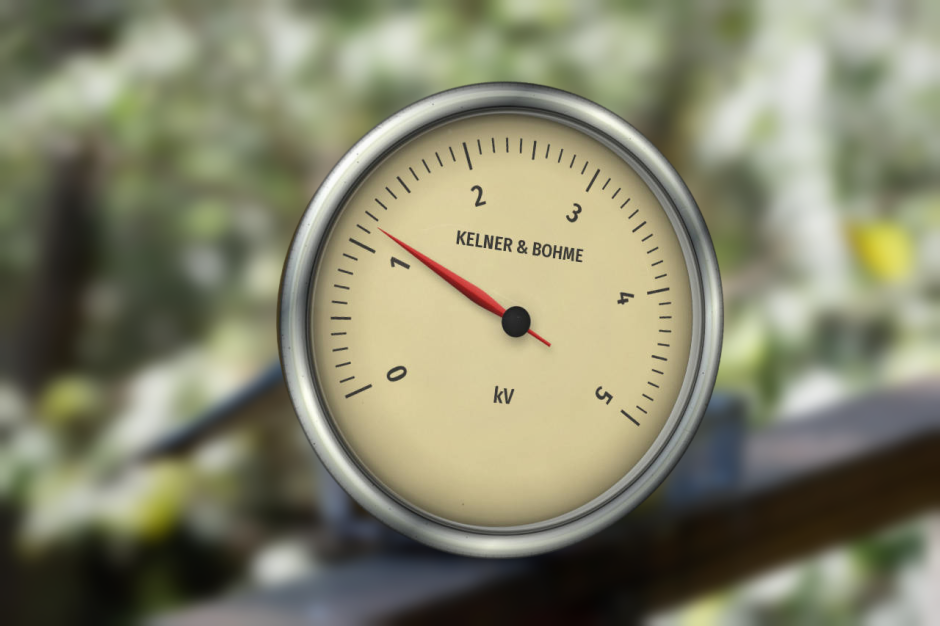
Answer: 1.15 kV
